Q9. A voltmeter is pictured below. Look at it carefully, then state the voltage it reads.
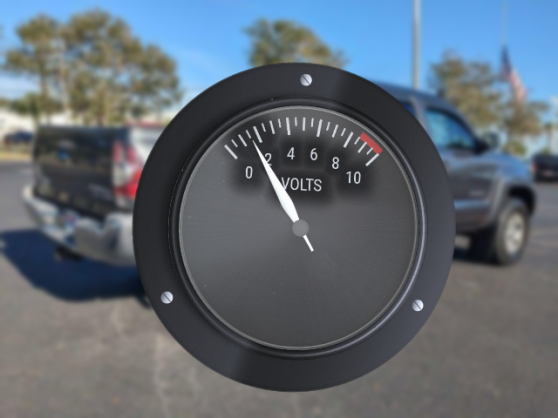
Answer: 1.5 V
